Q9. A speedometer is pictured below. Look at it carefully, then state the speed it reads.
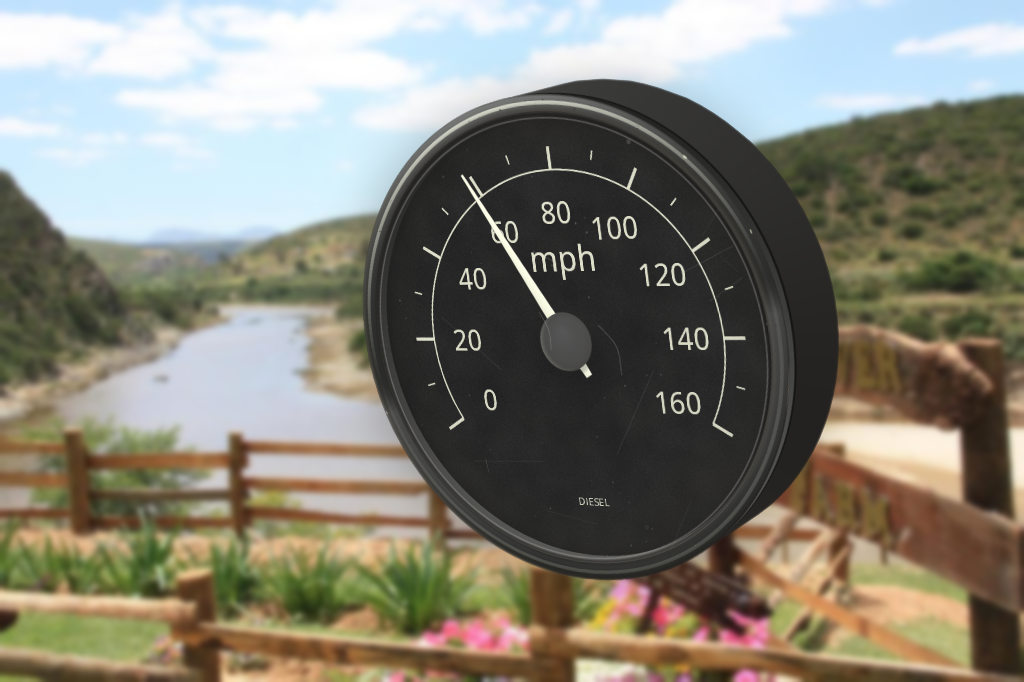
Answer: 60 mph
